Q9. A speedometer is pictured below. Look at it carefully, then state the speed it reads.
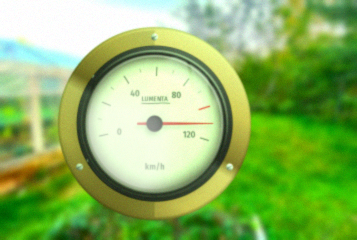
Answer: 110 km/h
